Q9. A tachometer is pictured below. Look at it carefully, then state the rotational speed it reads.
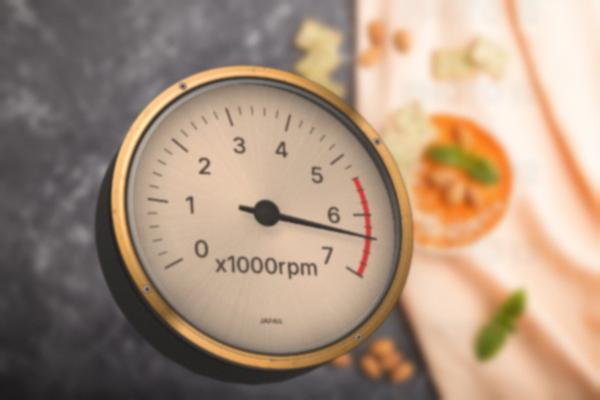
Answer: 6400 rpm
